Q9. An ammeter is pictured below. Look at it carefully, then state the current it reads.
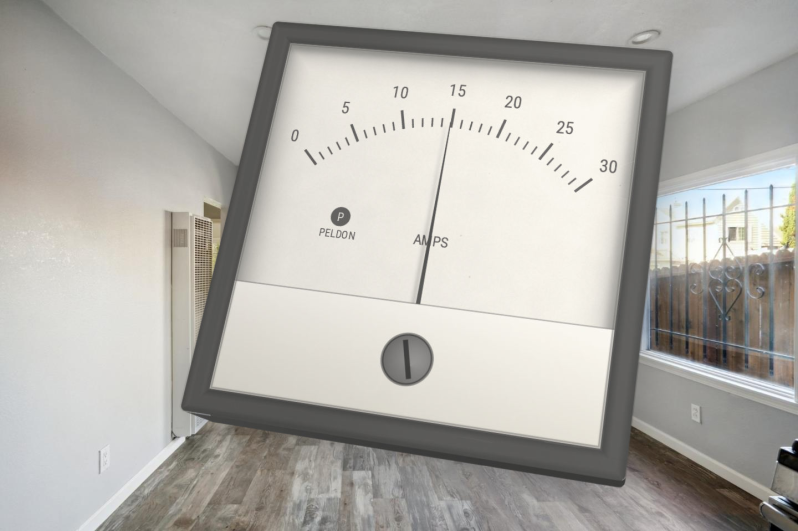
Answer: 15 A
